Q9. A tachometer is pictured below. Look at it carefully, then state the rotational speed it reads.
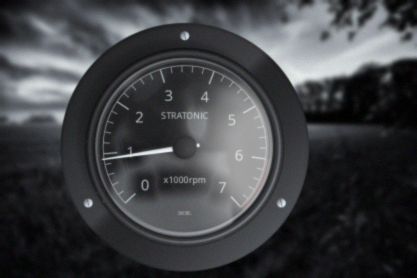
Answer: 900 rpm
